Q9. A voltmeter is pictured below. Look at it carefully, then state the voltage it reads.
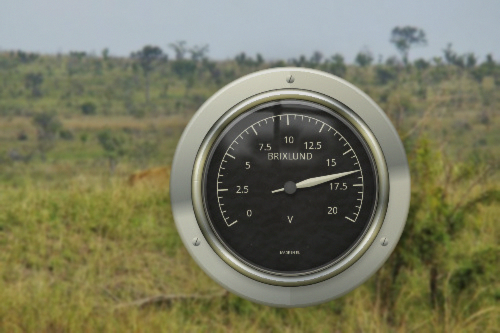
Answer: 16.5 V
